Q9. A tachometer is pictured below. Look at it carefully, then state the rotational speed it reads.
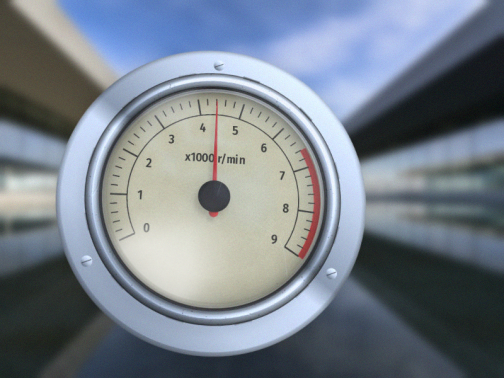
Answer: 4400 rpm
